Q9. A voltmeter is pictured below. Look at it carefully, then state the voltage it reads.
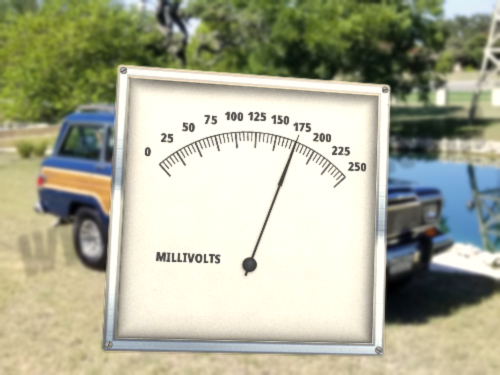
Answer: 175 mV
